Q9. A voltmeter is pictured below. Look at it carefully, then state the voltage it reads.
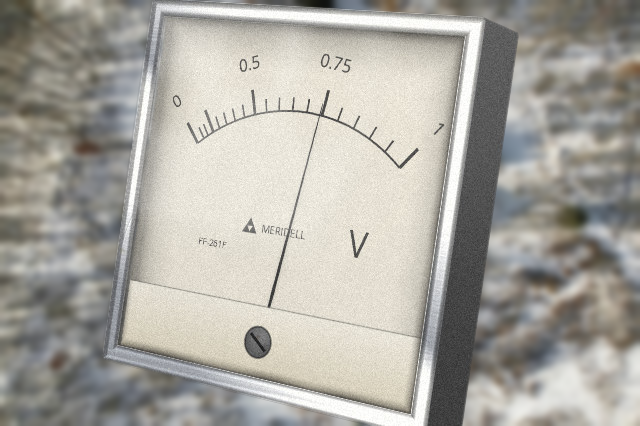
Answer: 0.75 V
